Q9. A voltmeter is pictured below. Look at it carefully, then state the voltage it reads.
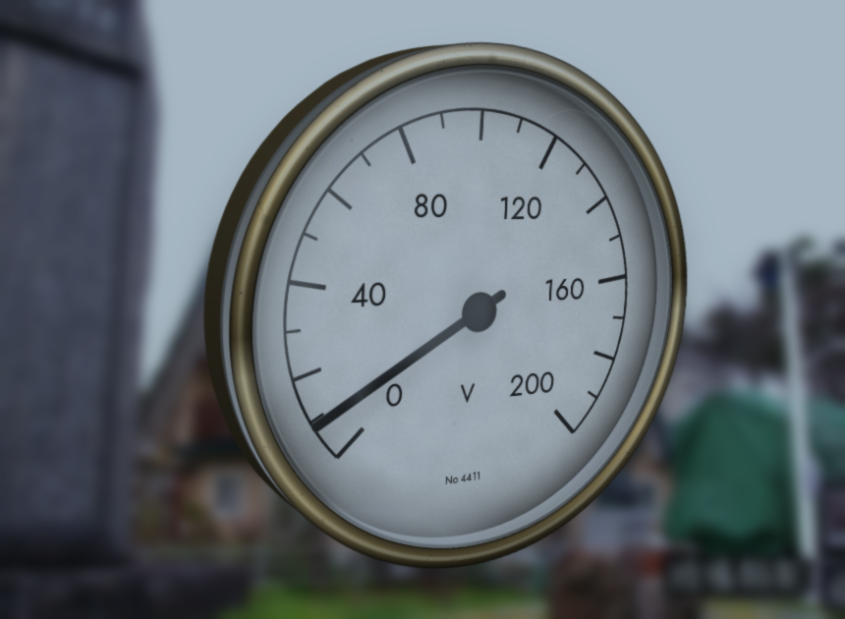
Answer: 10 V
